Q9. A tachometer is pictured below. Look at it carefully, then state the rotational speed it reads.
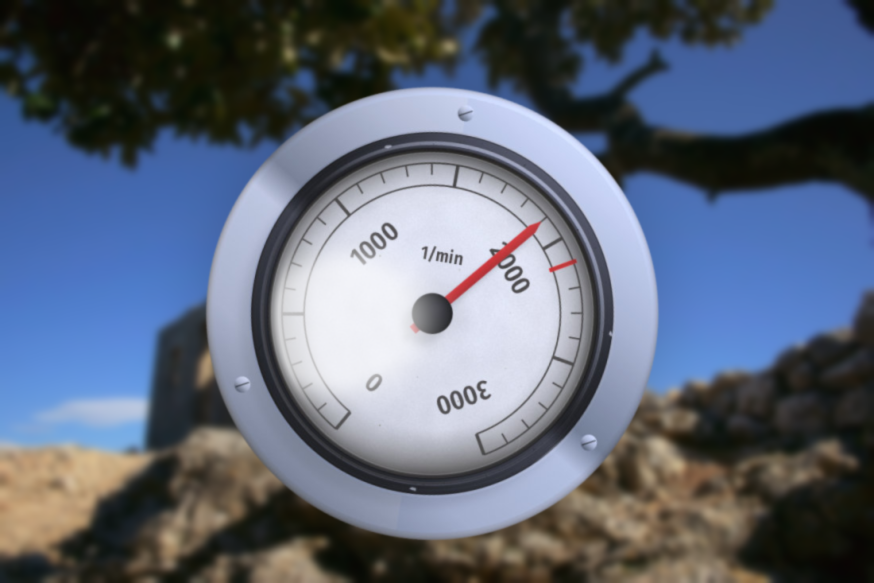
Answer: 1900 rpm
